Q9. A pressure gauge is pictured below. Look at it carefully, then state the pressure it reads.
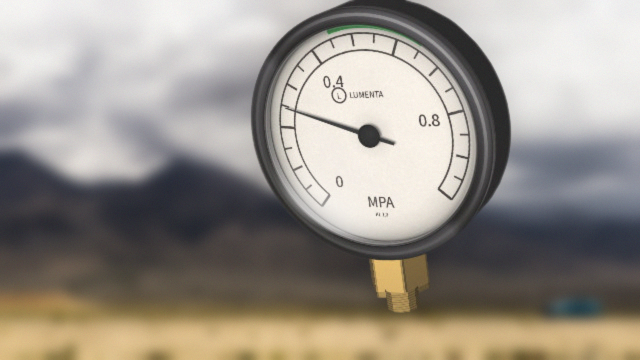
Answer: 0.25 MPa
